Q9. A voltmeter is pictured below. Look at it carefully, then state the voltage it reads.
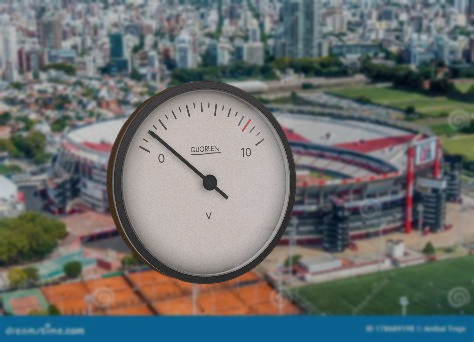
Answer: 1 V
